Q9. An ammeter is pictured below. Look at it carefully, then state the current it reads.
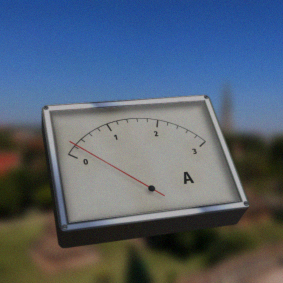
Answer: 0.2 A
